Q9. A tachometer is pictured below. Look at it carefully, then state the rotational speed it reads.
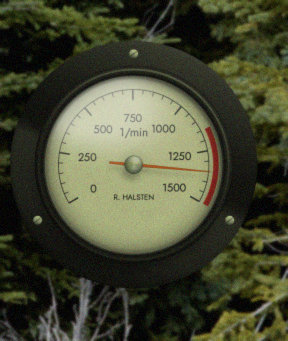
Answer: 1350 rpm
